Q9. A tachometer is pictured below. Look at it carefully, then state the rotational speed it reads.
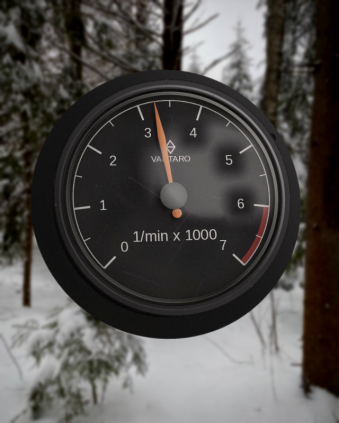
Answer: 3250 rpm
